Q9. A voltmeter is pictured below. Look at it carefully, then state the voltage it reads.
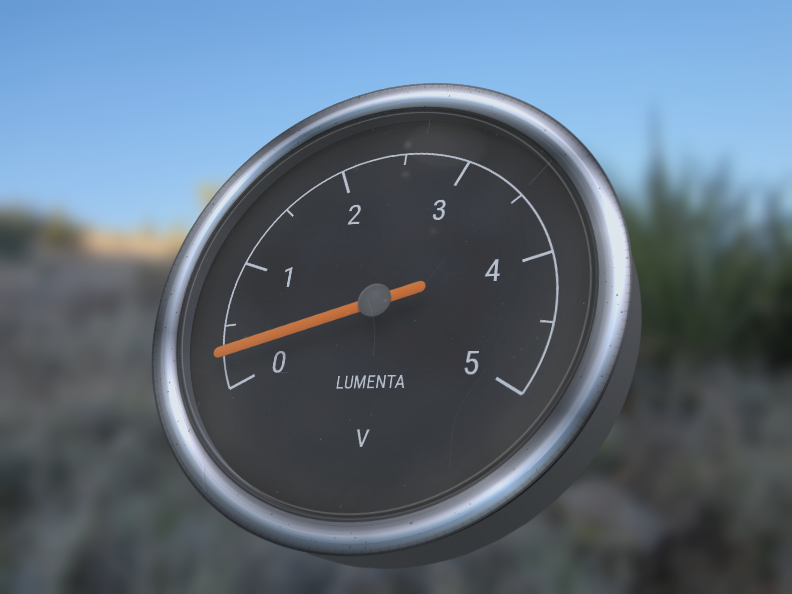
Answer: 0.25 V
